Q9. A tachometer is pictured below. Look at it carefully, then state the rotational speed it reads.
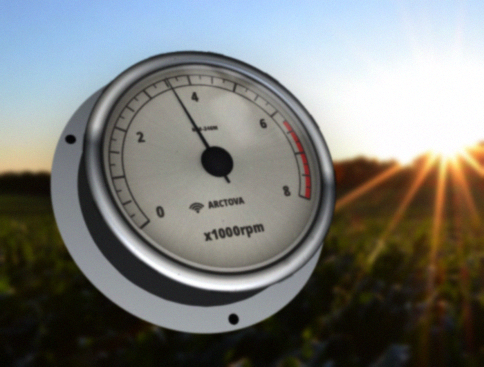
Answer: 3500 rpm
